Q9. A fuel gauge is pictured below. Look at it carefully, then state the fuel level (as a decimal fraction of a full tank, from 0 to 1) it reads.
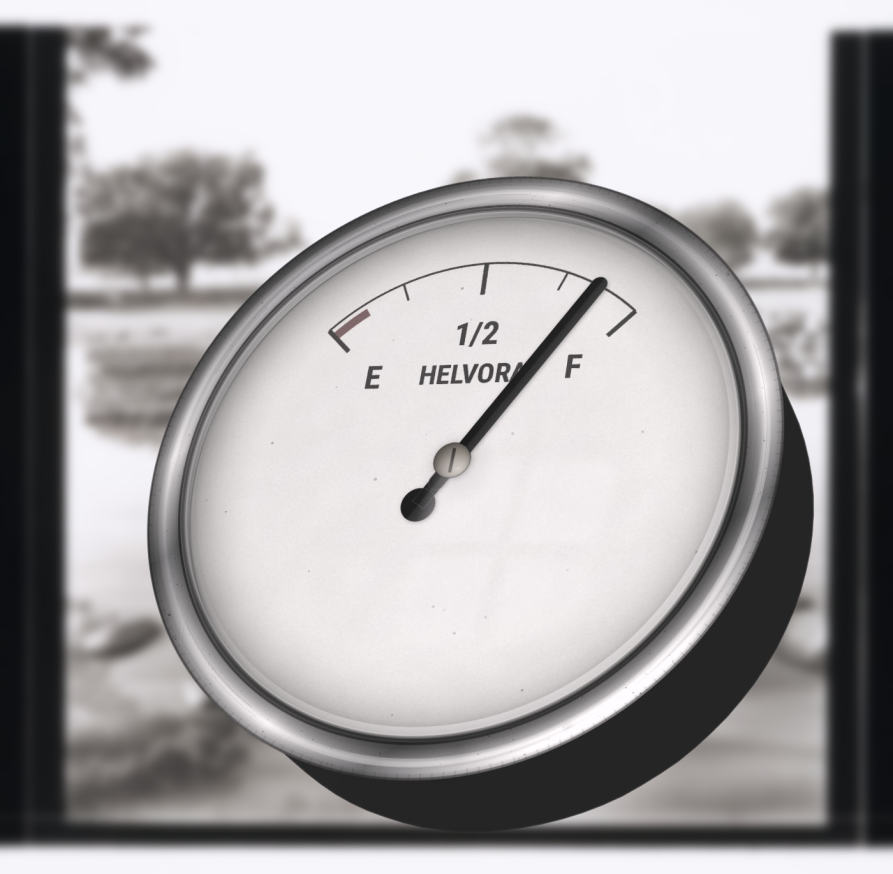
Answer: 0.875
